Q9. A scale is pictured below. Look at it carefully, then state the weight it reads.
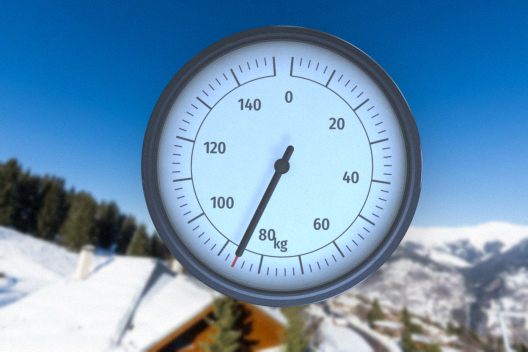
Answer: 86 kg
